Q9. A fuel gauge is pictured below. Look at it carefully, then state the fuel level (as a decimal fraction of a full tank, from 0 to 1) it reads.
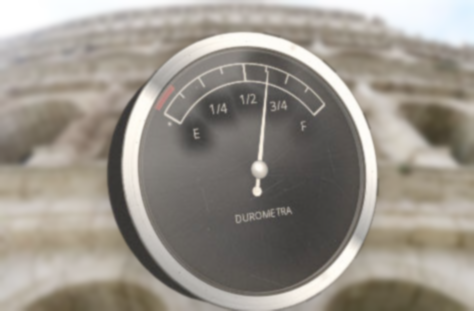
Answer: 0.625
